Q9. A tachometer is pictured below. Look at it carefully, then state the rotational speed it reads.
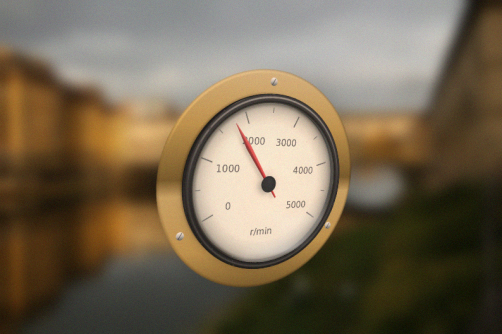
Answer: 1750 rpm
